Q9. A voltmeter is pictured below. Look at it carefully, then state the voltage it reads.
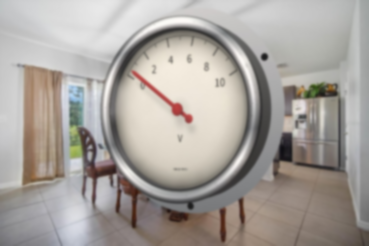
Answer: 0.5 V
